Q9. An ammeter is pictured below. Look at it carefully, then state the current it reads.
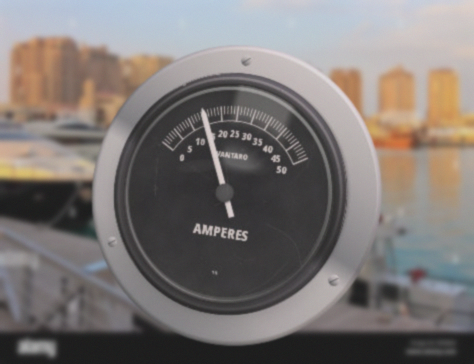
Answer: 15 A
